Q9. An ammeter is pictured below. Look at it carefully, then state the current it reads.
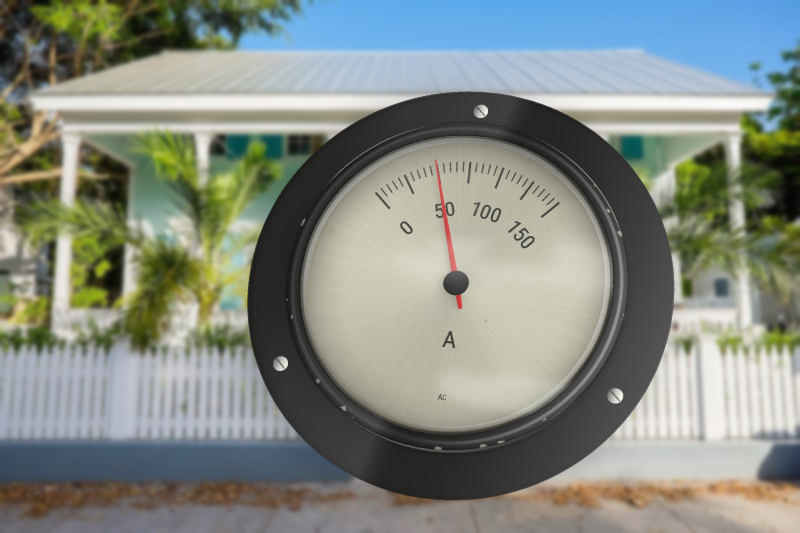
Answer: 50 A
